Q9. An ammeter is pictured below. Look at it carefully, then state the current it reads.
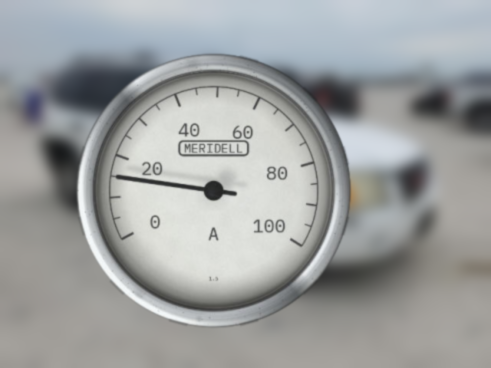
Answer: 15 A
